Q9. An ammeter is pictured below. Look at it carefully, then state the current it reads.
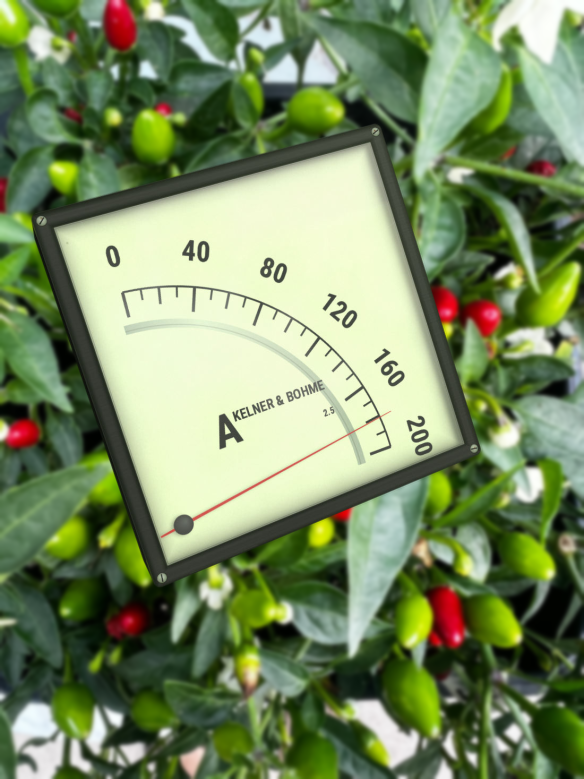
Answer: 180 A
